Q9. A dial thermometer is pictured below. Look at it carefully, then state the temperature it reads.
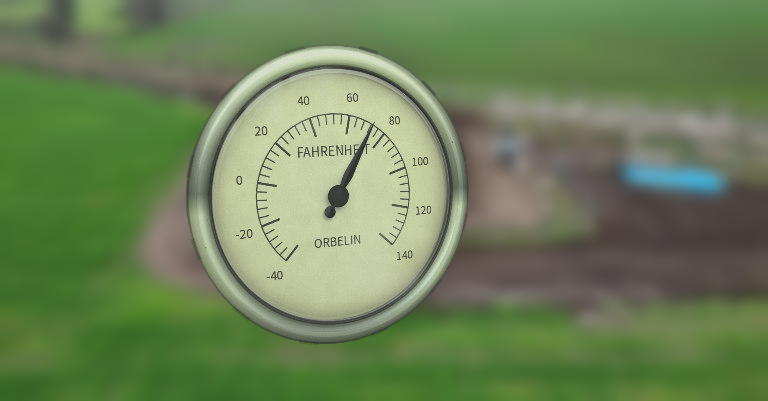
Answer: 72 °F
